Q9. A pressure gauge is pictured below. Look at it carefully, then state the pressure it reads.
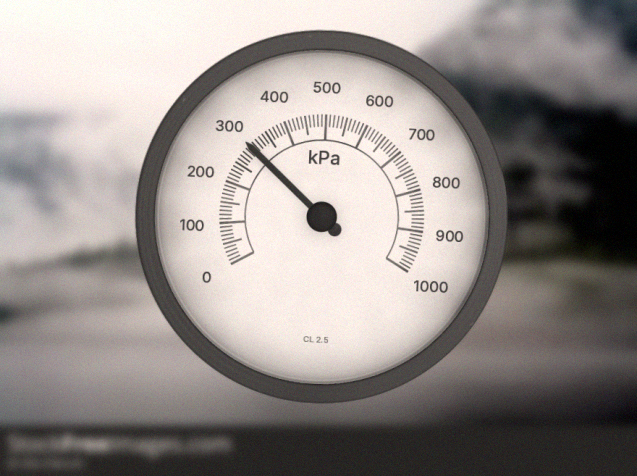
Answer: 300 kPa
